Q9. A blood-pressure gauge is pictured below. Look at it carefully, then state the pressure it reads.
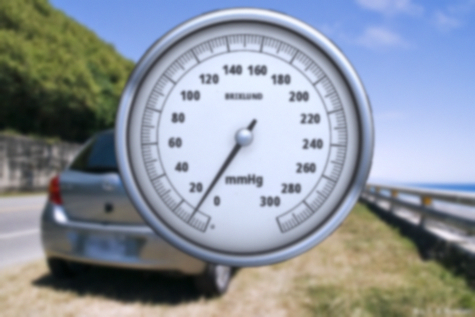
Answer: 10 mmHg
